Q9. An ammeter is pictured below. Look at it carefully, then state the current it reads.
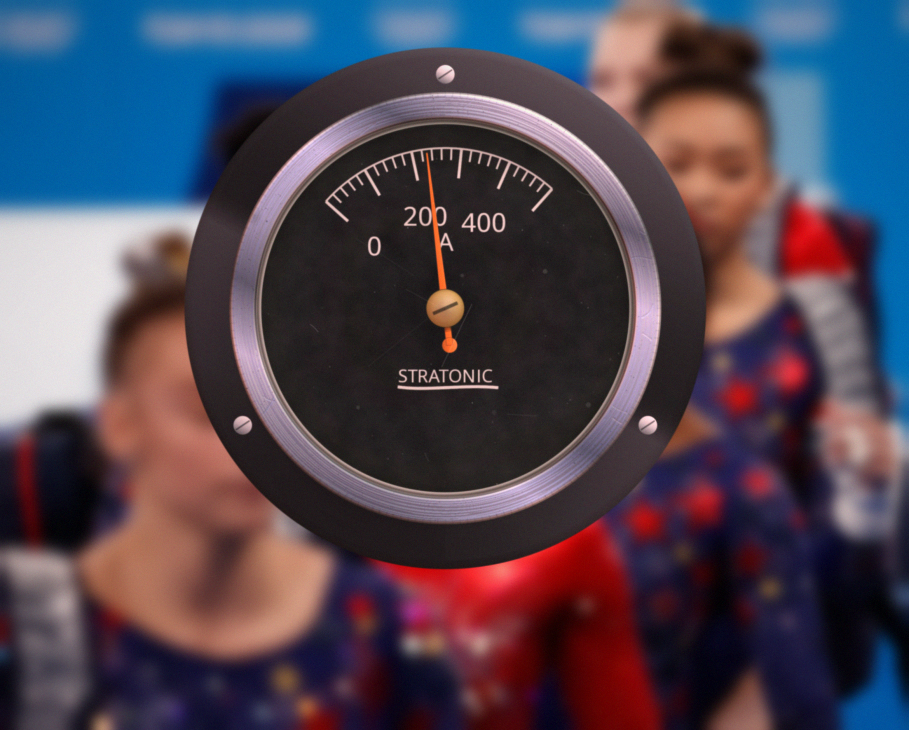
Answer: 230 A
